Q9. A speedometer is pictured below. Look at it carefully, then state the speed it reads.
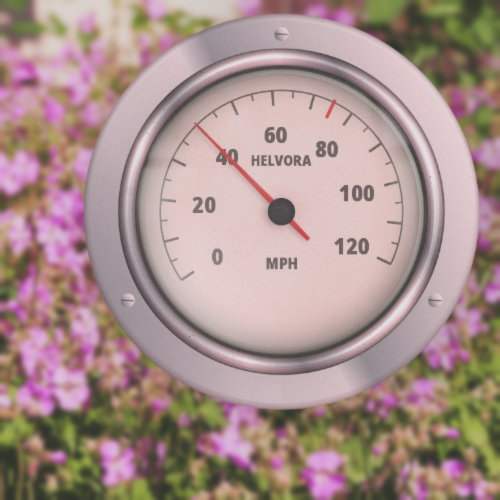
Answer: 40 mph
